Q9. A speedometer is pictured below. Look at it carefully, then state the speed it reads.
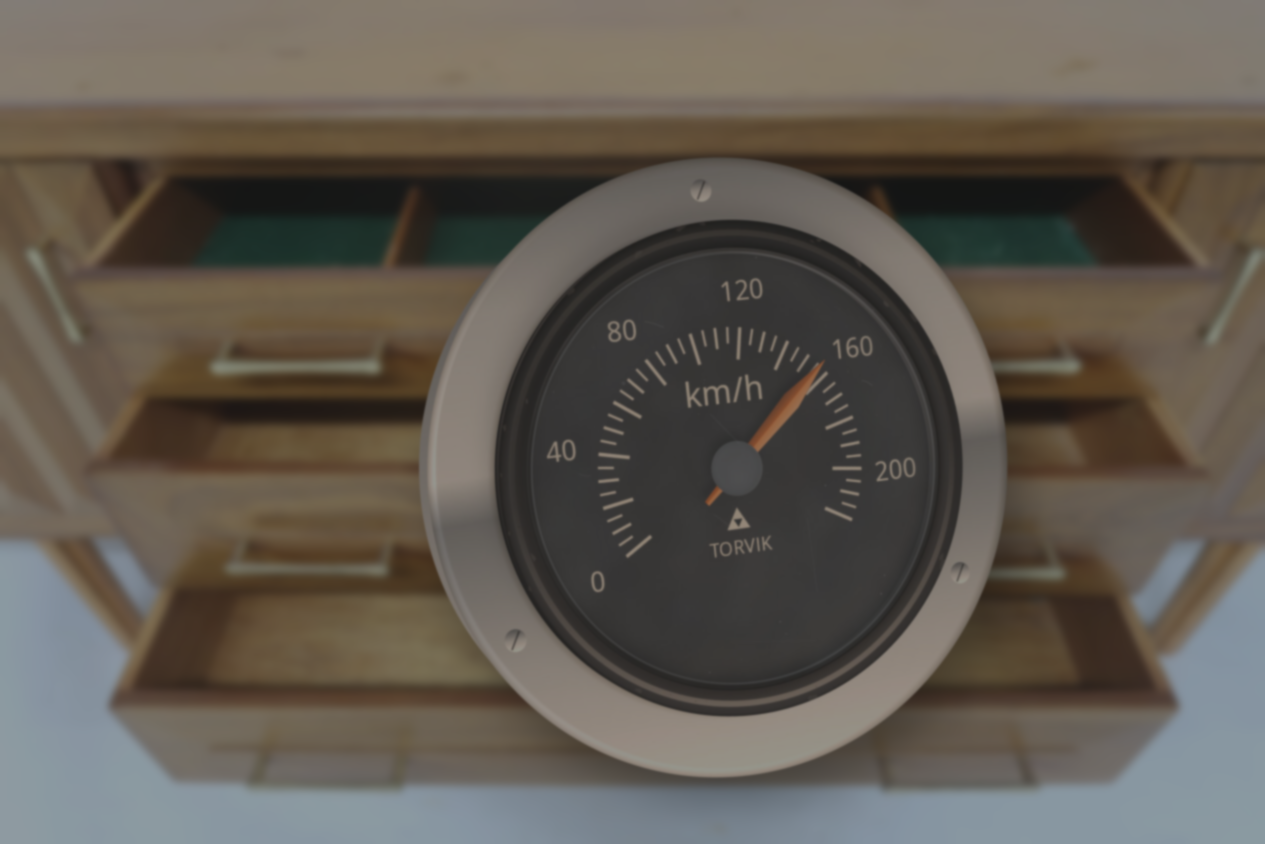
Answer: 155 km/h
